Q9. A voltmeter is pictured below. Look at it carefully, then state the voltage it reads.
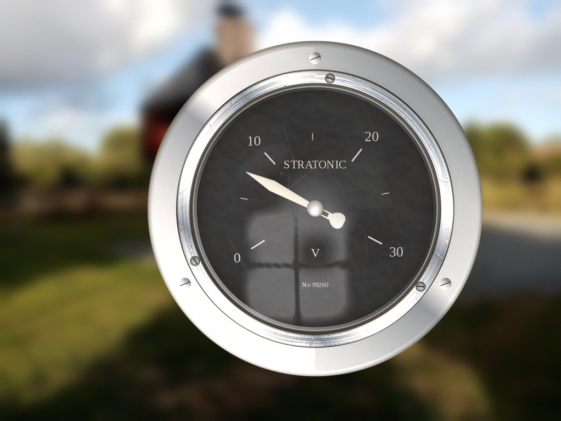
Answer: 7.5 V
